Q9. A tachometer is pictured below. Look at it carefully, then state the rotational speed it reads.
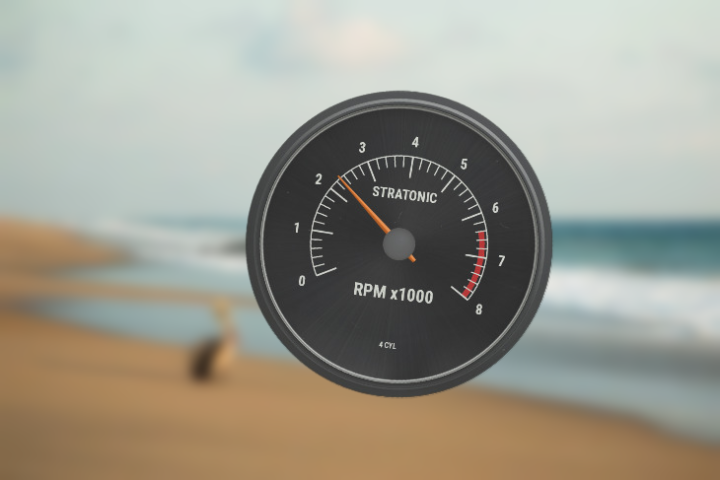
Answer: 2300 rpm
